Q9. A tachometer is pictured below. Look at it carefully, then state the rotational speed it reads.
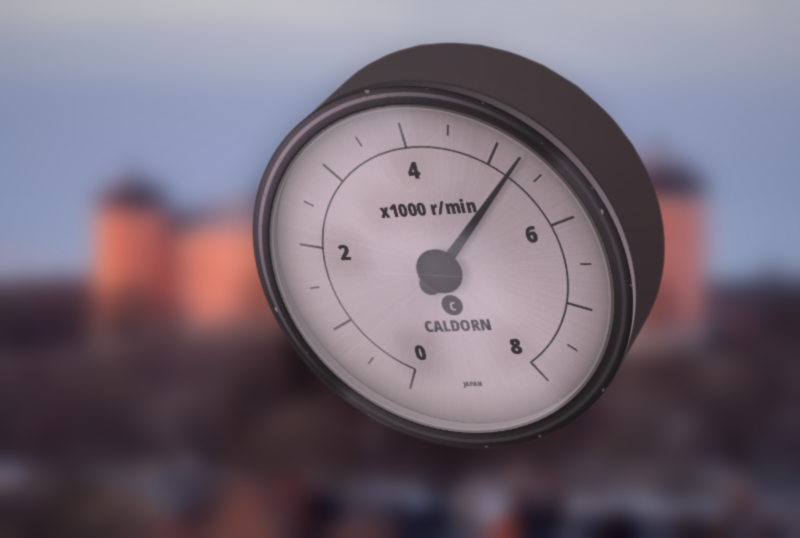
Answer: 5250 rpm
